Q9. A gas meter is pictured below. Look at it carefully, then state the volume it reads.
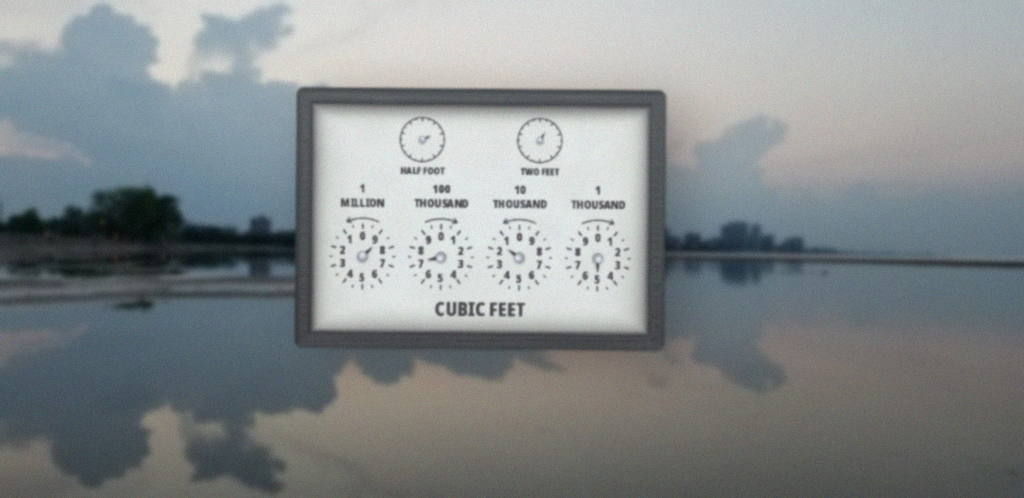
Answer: 871500 ft³
